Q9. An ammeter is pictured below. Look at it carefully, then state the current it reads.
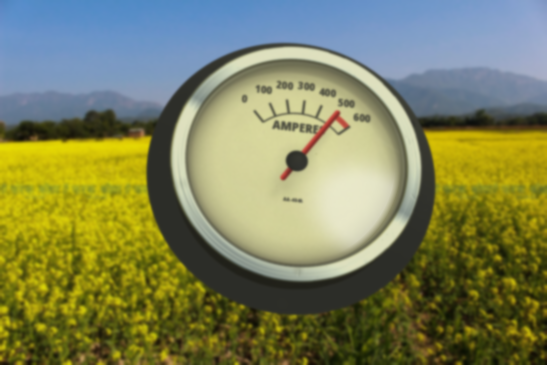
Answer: 500 A
